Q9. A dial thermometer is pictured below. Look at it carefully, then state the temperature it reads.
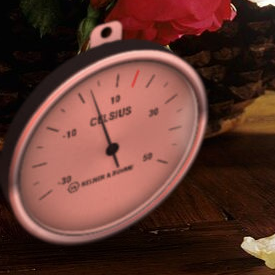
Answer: 2.5 °C
